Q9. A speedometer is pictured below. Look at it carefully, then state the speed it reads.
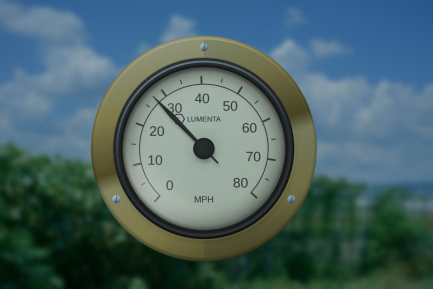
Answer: 27.5 mph
